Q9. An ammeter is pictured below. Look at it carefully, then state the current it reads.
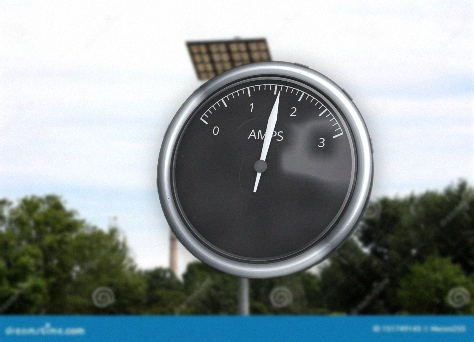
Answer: 1.6 A
